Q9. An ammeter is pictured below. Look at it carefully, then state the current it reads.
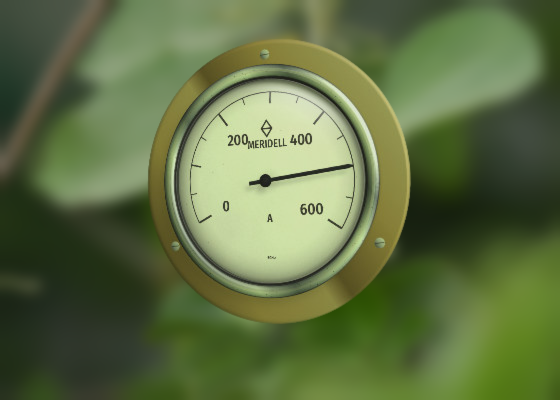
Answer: 500 A
